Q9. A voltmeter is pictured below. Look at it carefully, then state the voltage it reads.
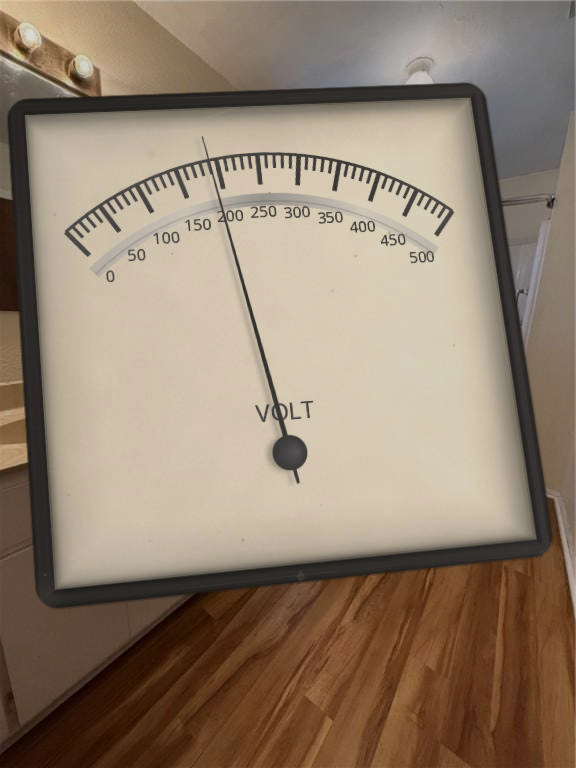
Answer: 190 V
